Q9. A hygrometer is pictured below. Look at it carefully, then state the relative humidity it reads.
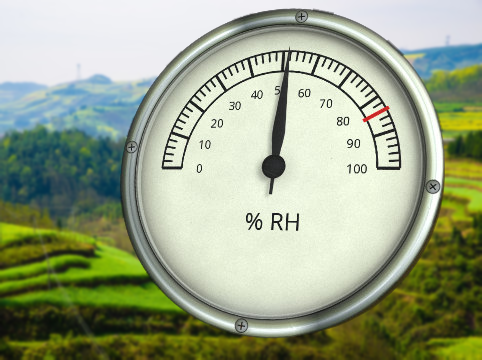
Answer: 52 %
